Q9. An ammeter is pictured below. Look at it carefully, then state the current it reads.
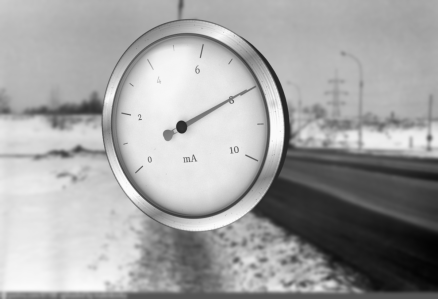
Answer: 8 mA
